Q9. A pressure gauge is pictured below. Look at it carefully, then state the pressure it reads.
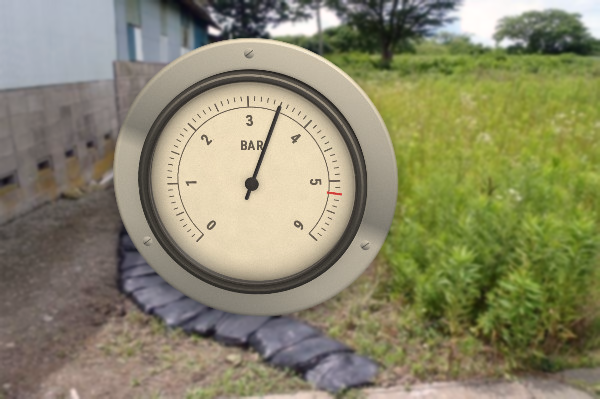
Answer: 3.5 bar
